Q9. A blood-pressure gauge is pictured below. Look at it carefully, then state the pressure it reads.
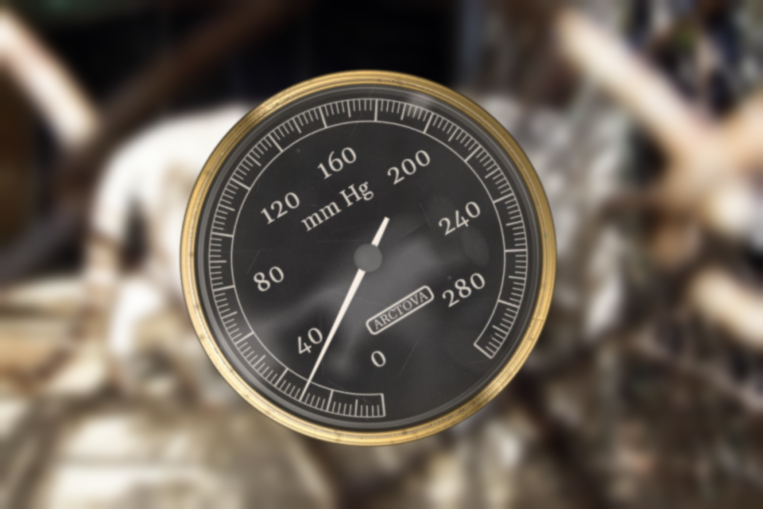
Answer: 30 mmHg
